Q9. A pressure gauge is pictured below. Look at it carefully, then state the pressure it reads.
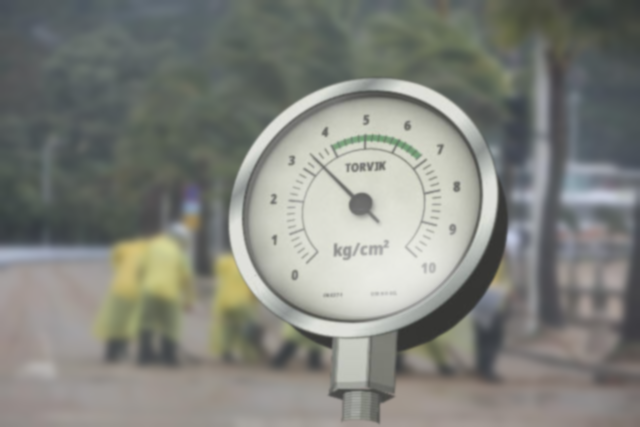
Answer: 3.4 kg/cm²
